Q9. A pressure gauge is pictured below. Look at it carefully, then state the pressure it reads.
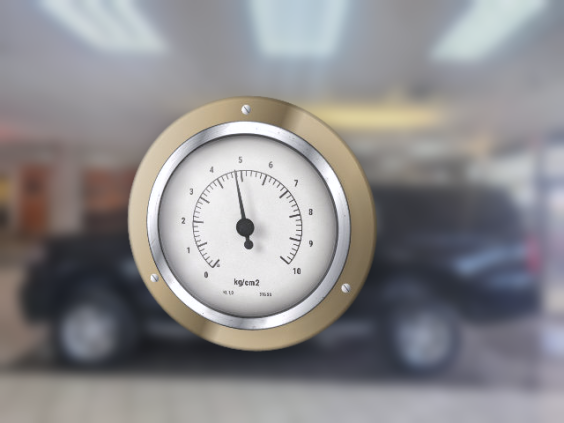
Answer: 4.8 kg/cm²
